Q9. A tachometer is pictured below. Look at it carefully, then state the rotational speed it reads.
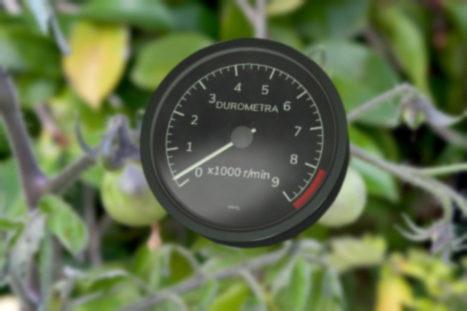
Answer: 200 rpm
